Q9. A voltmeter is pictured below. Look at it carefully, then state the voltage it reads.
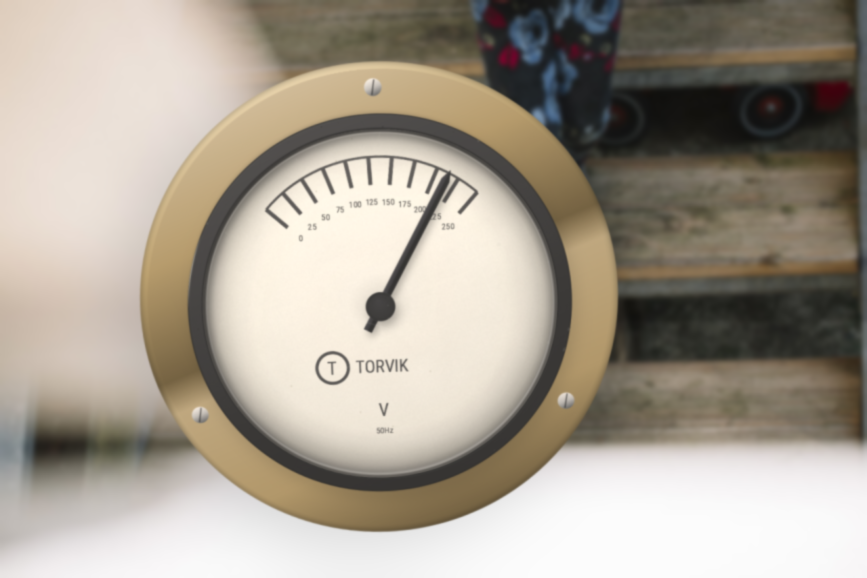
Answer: 212.5 V
